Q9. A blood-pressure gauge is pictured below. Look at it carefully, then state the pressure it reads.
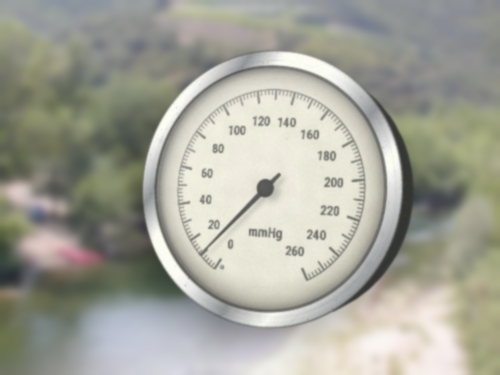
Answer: 10 mmHg
